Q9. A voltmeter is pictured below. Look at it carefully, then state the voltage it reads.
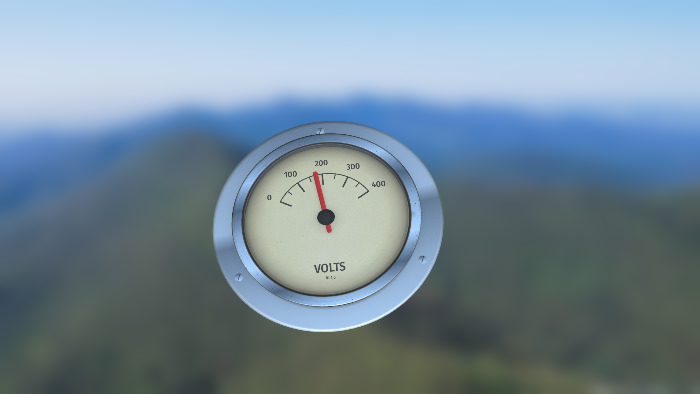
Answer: 175 V
